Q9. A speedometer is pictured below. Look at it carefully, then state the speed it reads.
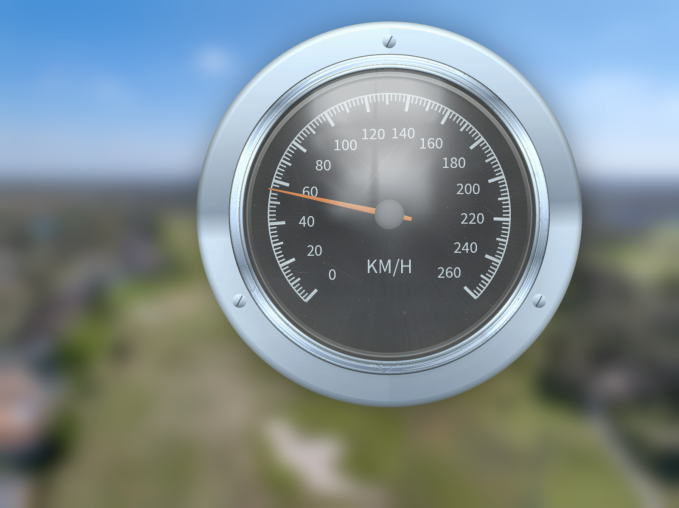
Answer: 56 km/h
